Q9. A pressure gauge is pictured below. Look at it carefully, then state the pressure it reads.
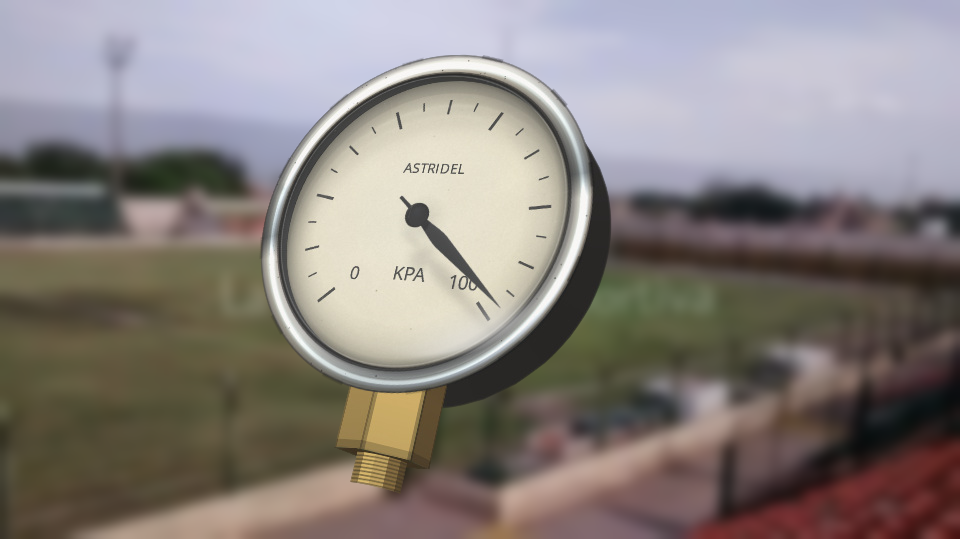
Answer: 97.5 kPa
